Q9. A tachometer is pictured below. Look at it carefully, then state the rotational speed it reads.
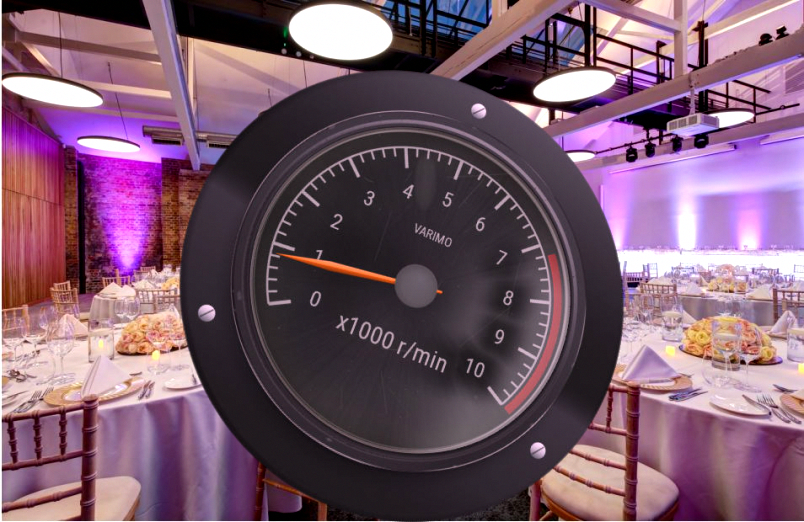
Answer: 800 rpm
